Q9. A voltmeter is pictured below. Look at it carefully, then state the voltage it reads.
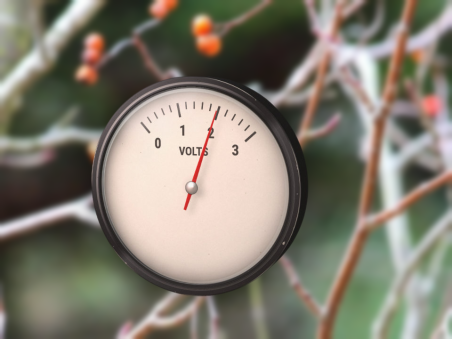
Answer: 2 V
